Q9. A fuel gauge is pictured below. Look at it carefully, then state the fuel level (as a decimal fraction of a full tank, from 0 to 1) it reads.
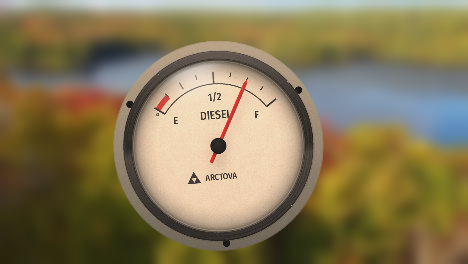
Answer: 0.75
